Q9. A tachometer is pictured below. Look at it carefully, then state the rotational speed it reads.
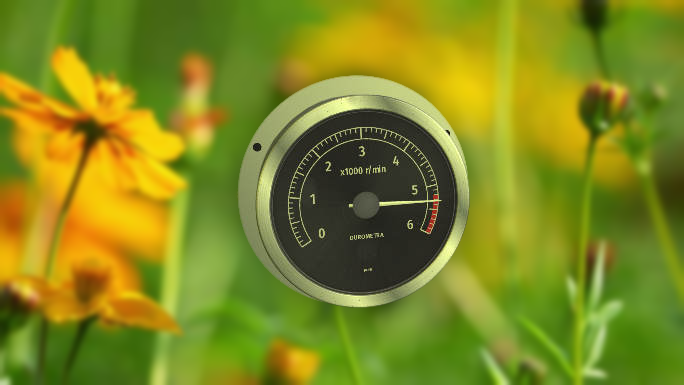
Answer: 5300 rpm
